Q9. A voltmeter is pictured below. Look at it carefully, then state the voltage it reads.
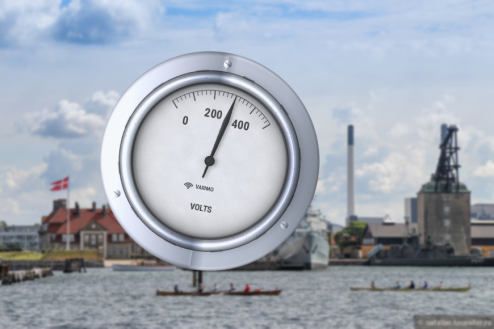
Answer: 300 V
